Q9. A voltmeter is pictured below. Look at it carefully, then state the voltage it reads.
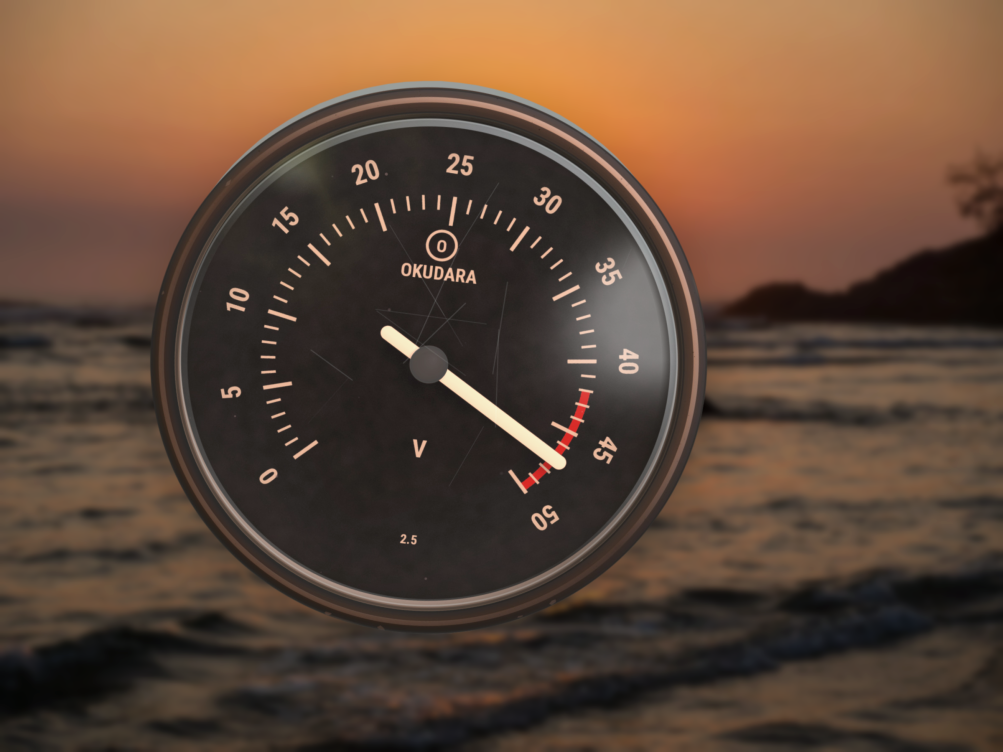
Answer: 47 V
